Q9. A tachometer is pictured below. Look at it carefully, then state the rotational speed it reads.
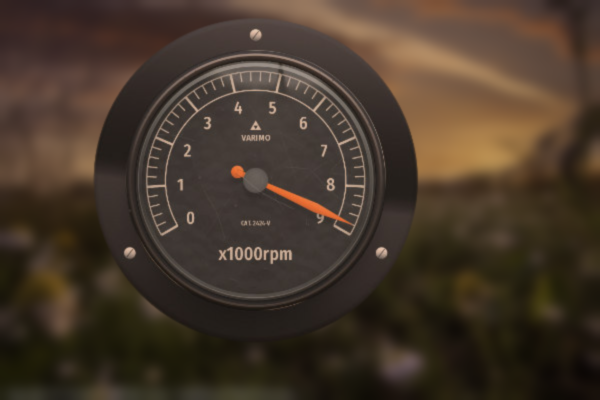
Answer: 8800 rpm
